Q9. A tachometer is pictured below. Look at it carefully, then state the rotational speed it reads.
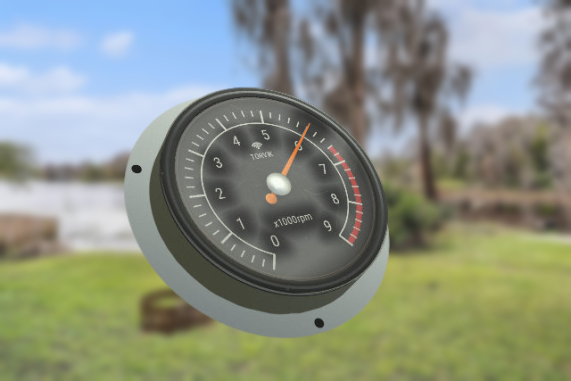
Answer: 6000 rpm
